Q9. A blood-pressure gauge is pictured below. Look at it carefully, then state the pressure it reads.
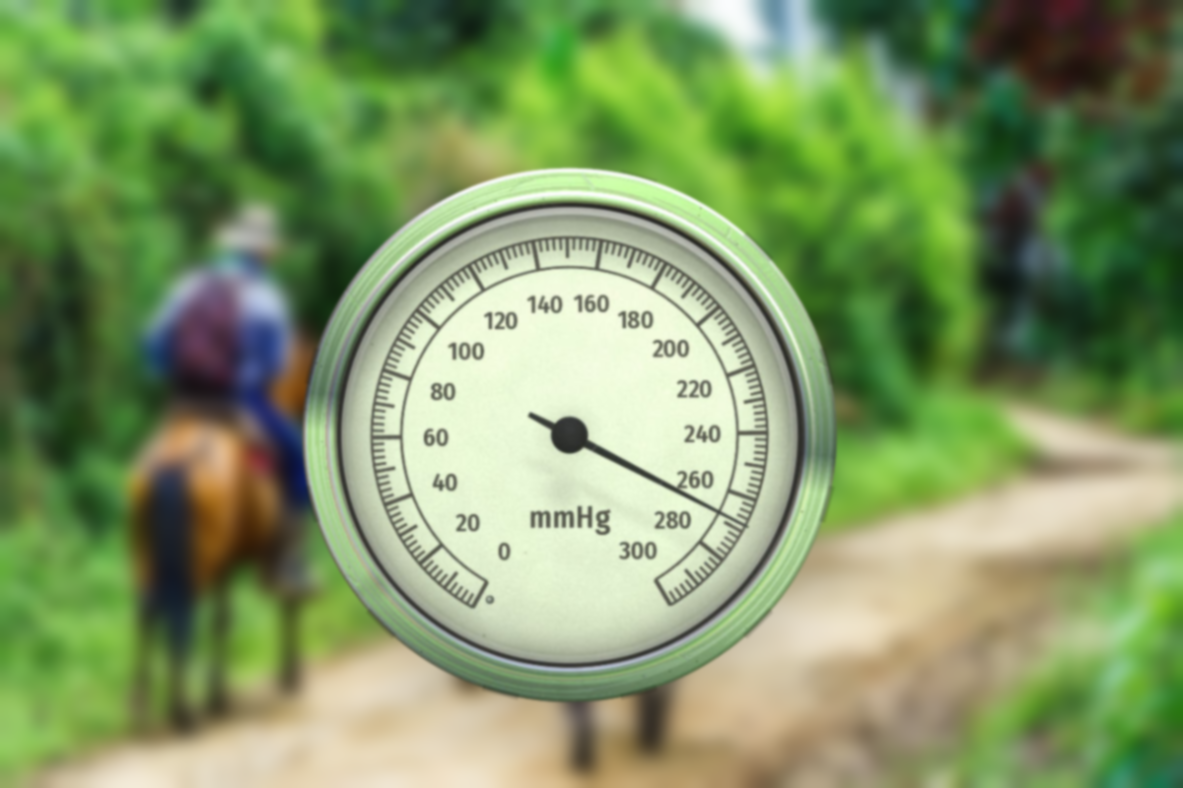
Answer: 268 mmHg
